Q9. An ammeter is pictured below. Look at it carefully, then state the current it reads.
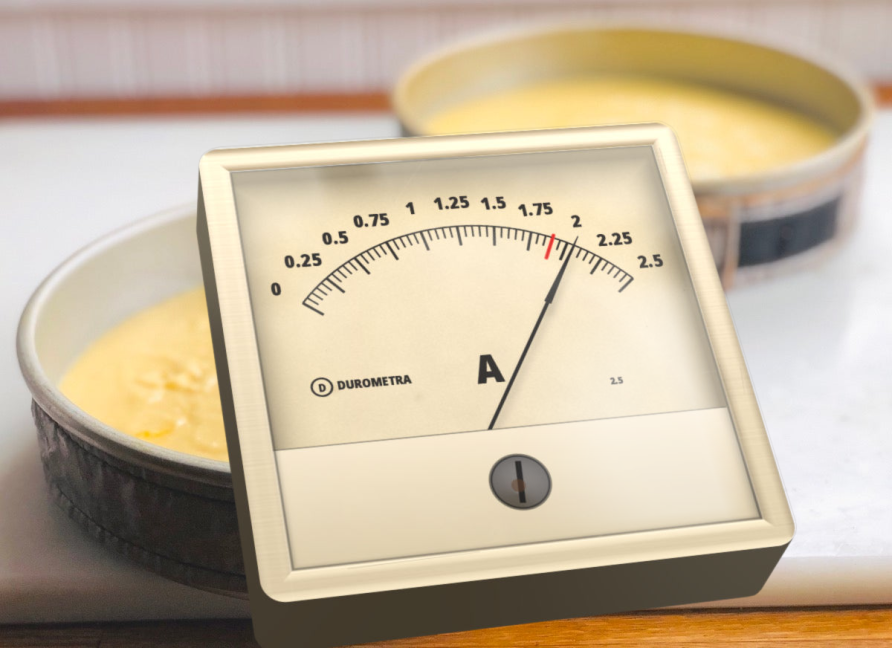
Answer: 2.05 A
